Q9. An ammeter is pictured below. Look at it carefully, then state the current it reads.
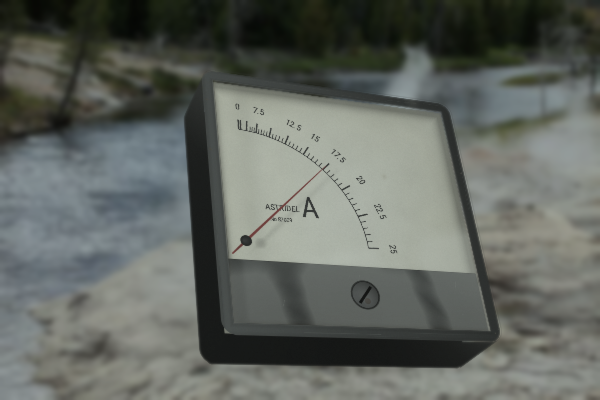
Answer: 17.5 A
